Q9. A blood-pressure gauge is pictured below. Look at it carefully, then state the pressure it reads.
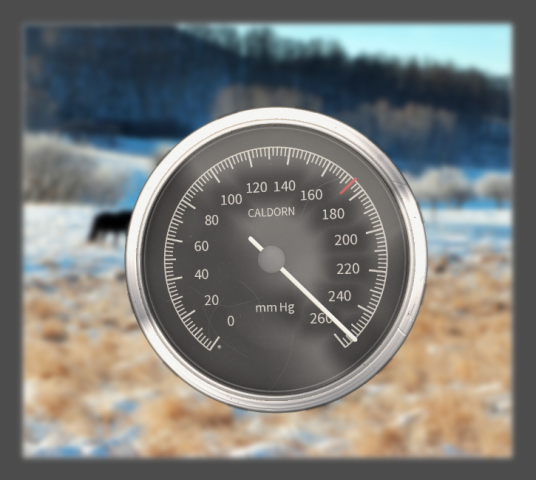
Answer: 254 mmHg
